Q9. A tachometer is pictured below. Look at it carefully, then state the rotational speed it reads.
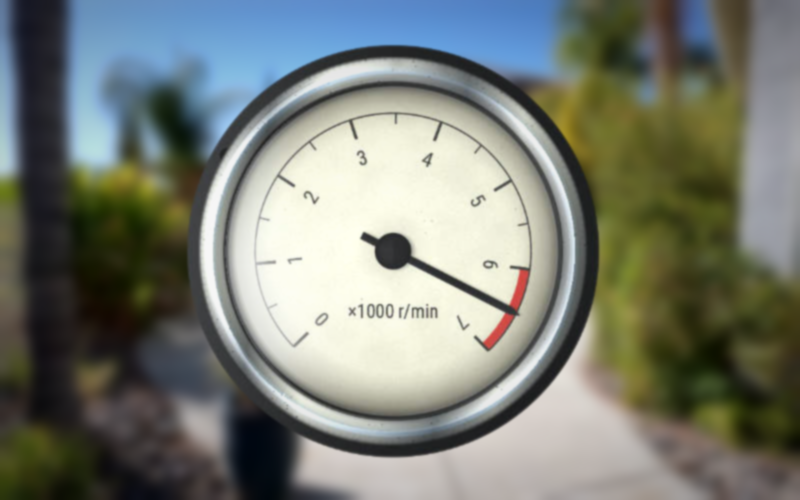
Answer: 6500 rpm
